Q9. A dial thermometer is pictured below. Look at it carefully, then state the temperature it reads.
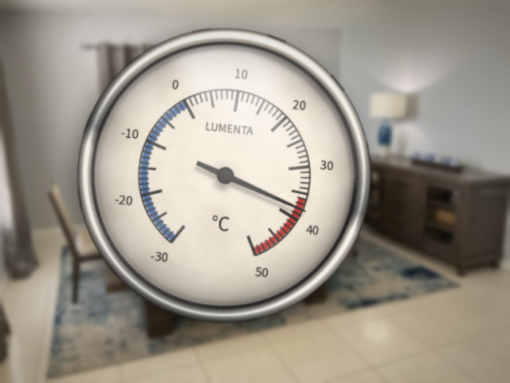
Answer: 38 °C
